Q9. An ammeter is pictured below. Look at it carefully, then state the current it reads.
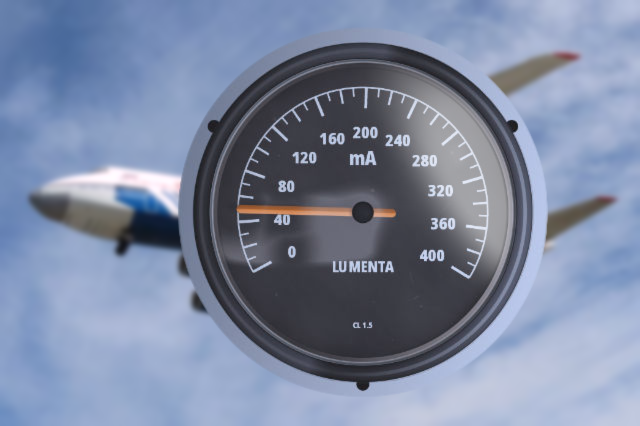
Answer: 50 mA
